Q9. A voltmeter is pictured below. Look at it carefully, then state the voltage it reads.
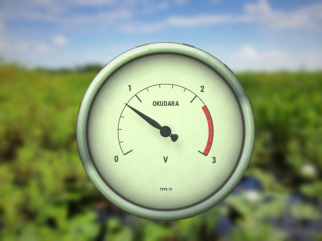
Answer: 0.8 V
